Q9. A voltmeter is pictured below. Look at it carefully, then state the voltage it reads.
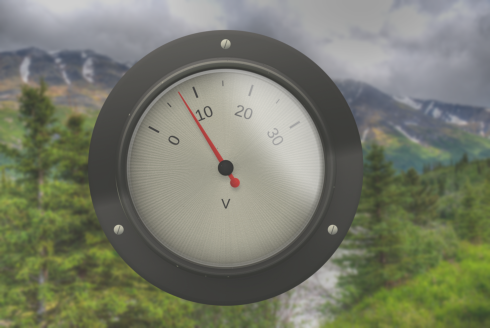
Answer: 7.5 V
